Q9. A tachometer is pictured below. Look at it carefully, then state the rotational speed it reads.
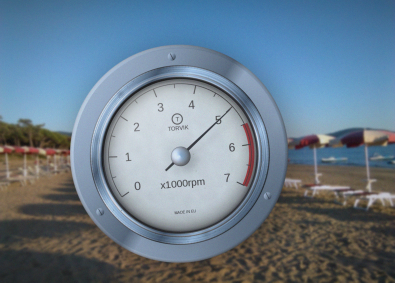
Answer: 5000 rpm
